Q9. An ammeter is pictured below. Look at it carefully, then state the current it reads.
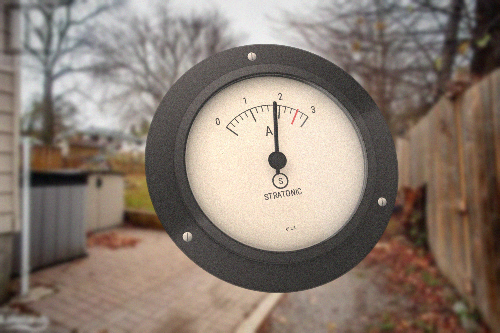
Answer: 1.8 A
